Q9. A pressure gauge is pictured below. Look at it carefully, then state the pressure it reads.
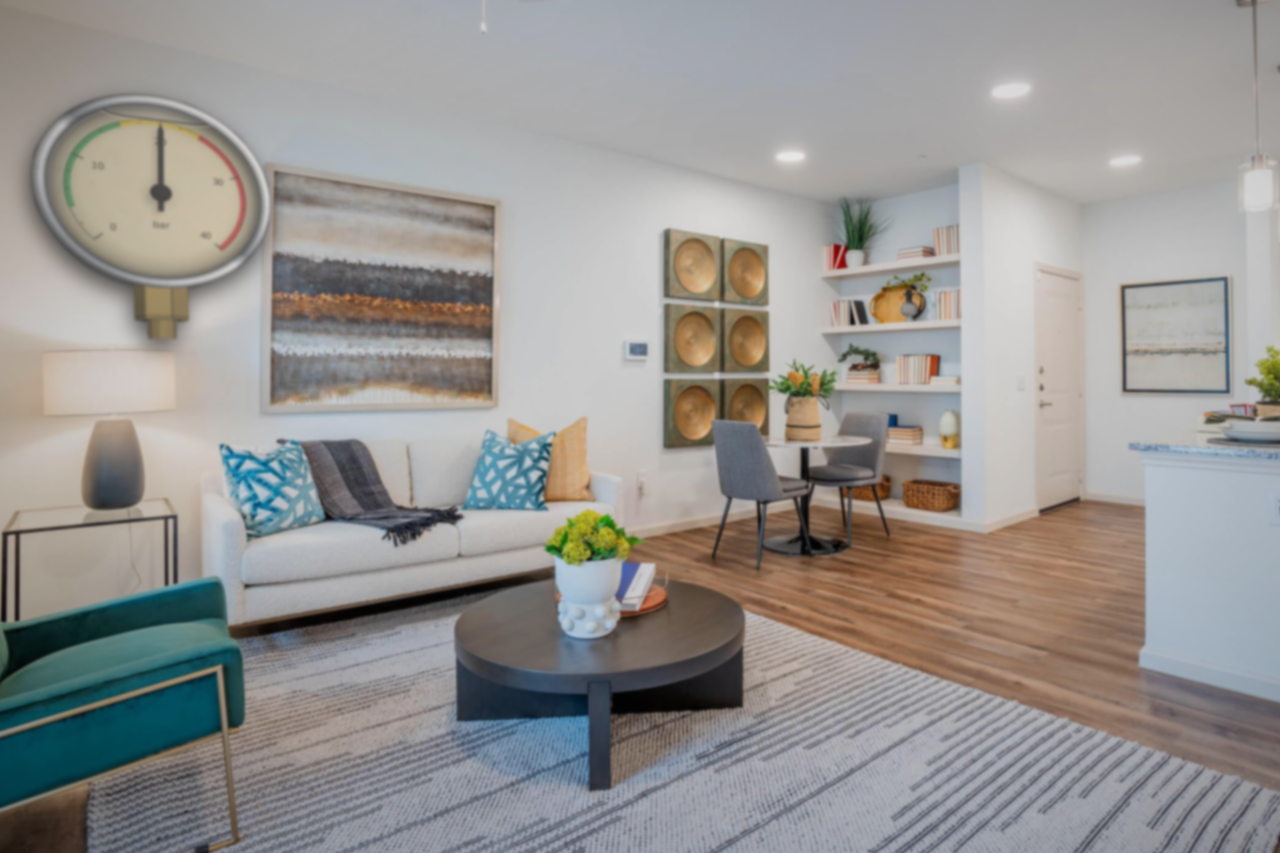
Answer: 20 bar
